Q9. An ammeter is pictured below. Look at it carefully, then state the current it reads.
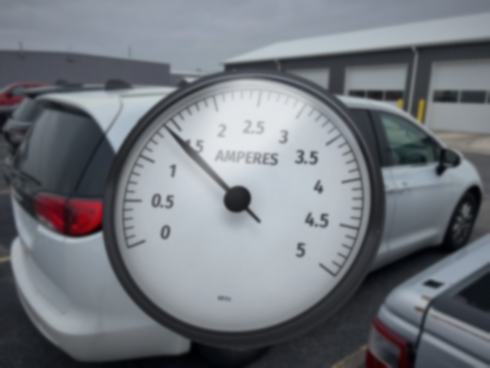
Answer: 1.4 A
